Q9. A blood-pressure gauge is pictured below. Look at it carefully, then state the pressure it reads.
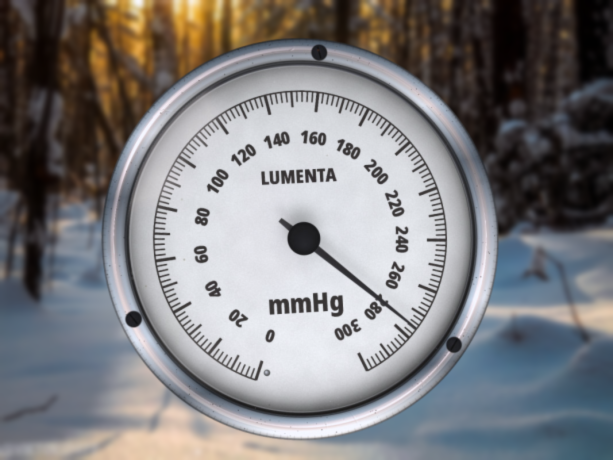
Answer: 276 mmHg
